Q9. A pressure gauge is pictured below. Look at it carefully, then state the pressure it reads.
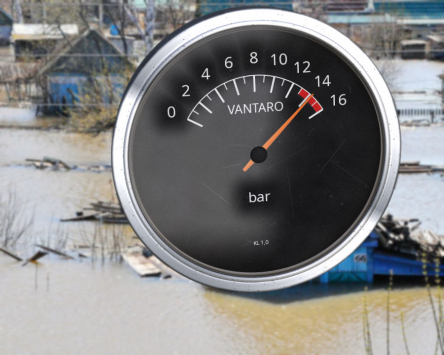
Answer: 14 bar
